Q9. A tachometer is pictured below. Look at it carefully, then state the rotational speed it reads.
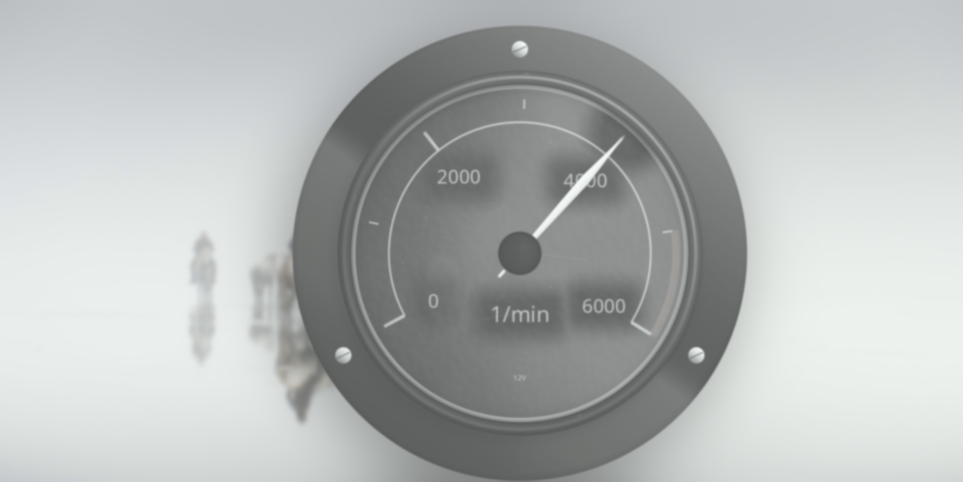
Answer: 4000 rpm
